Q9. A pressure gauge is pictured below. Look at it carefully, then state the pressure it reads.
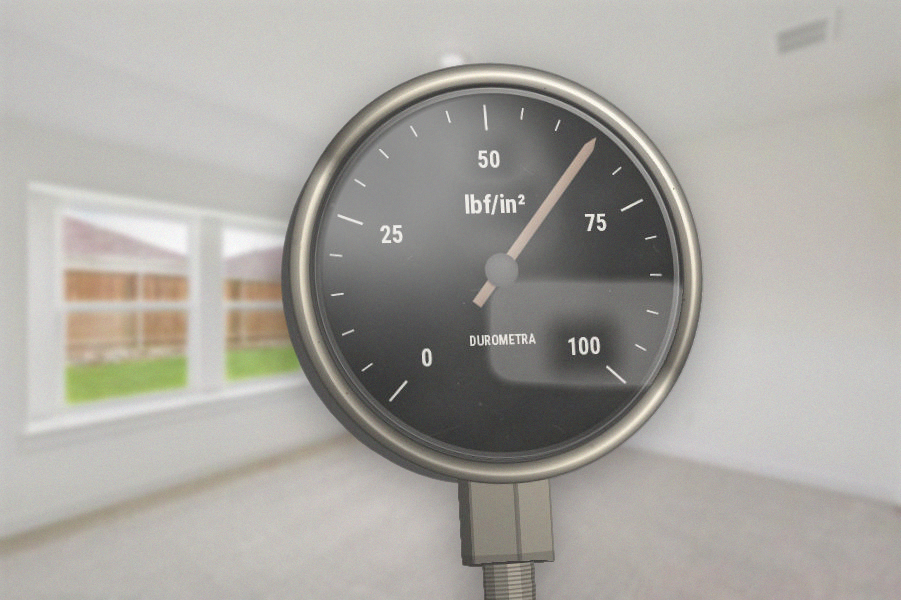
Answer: 65 psi
